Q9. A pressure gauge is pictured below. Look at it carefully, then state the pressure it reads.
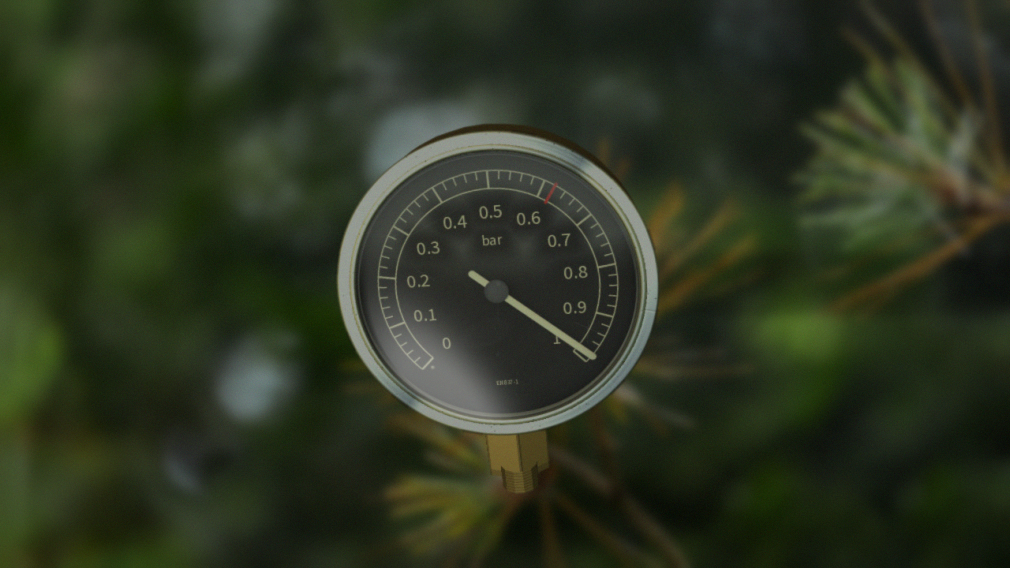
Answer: 0.98 bar
